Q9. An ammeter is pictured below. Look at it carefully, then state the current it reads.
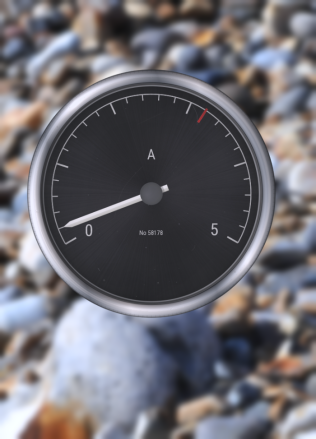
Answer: 0.2 A
